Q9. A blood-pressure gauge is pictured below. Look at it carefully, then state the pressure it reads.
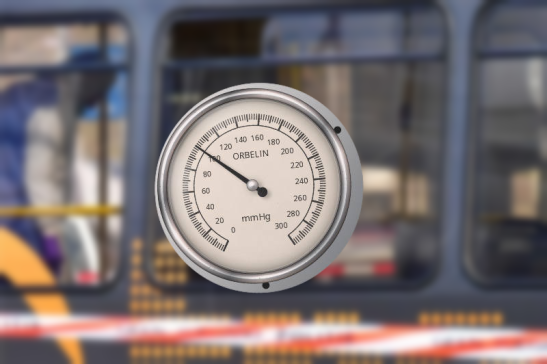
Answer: 100 mmHg
